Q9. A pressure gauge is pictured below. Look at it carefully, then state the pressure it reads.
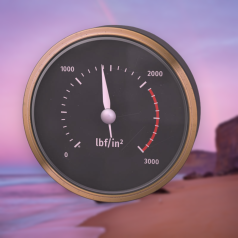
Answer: 1400 psi
